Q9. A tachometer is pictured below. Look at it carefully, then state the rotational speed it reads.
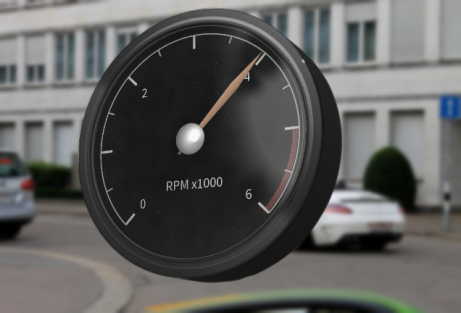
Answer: 4000 rpm
